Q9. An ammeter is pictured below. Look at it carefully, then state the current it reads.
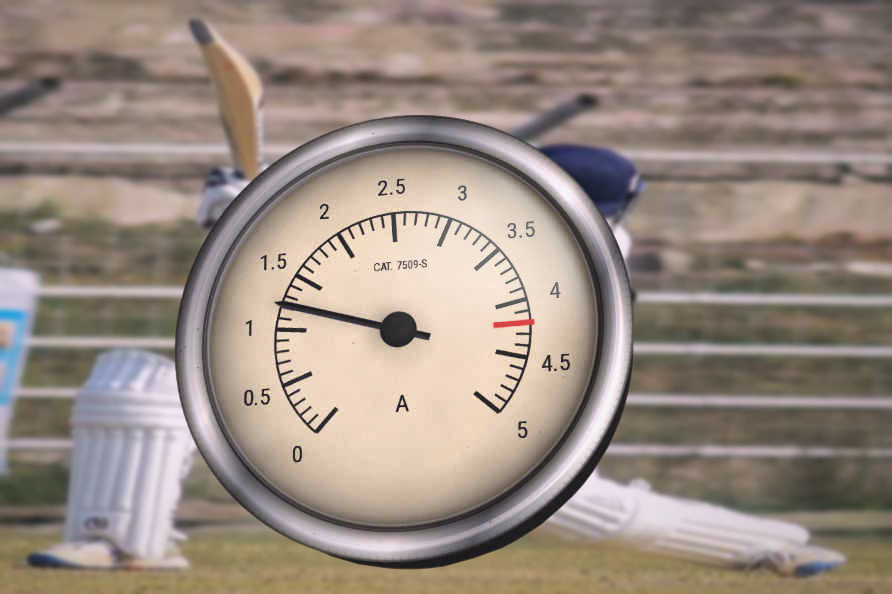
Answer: 1.2 A
